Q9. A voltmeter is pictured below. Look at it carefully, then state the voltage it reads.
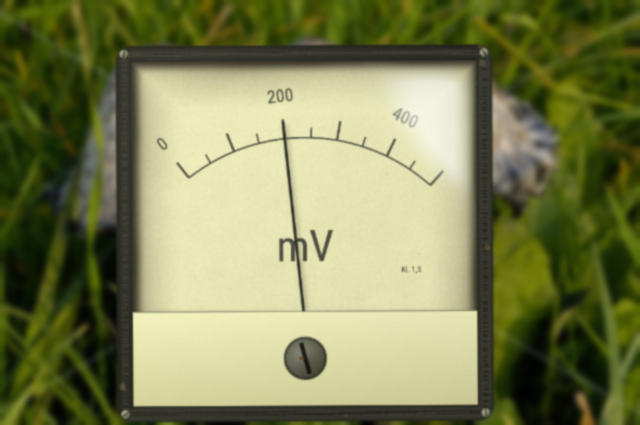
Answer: 200 mV
